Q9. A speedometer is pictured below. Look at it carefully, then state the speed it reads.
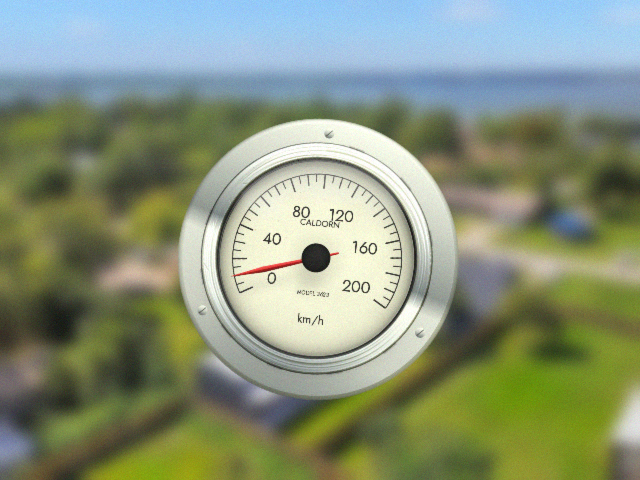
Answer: 10 km/h
